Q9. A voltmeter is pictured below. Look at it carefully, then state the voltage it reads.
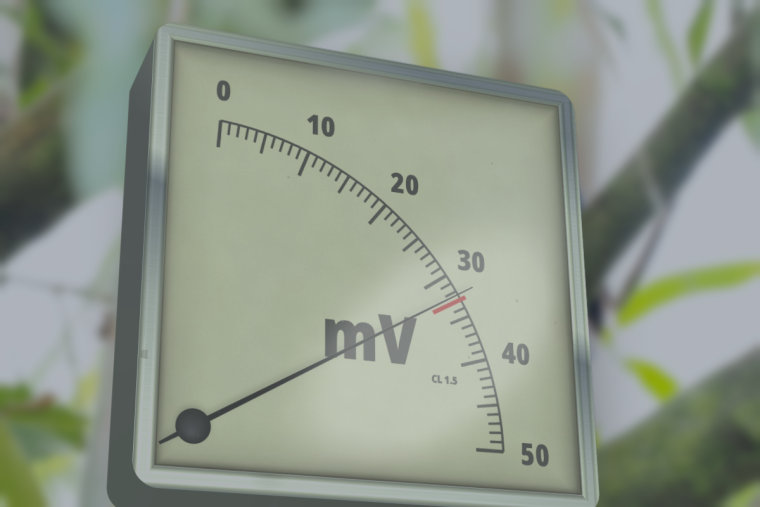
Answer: 32.5 mV
